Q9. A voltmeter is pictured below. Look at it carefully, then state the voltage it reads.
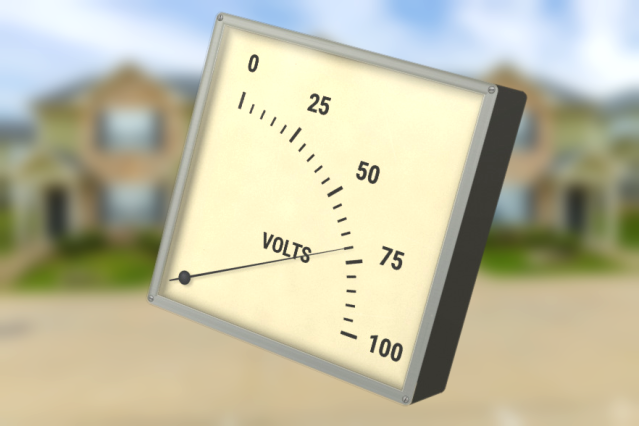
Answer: 70 V
